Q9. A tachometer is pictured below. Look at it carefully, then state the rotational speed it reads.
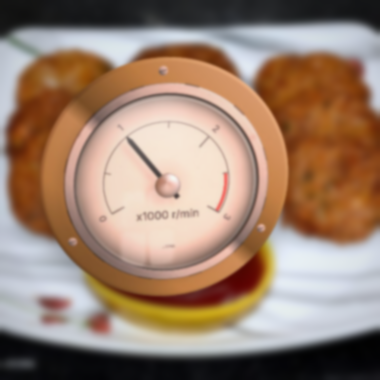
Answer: 1000 rpm
